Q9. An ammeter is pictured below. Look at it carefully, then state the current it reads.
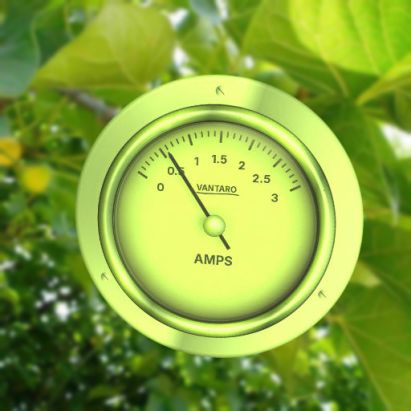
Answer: 0.6 A
